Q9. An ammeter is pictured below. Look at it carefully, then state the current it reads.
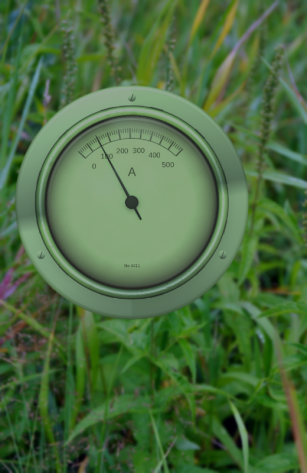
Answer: 100 A
